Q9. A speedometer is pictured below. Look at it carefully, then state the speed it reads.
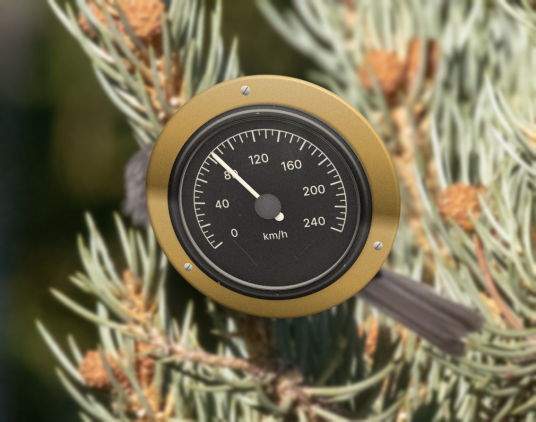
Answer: 85 km/h
